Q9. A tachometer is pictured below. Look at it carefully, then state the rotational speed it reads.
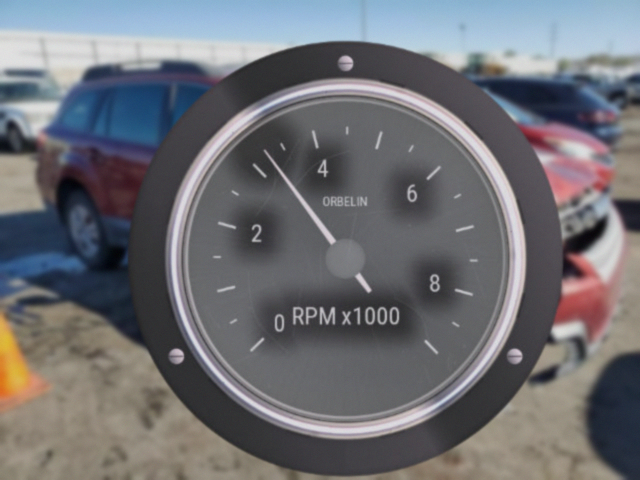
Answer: 3250 rpm
